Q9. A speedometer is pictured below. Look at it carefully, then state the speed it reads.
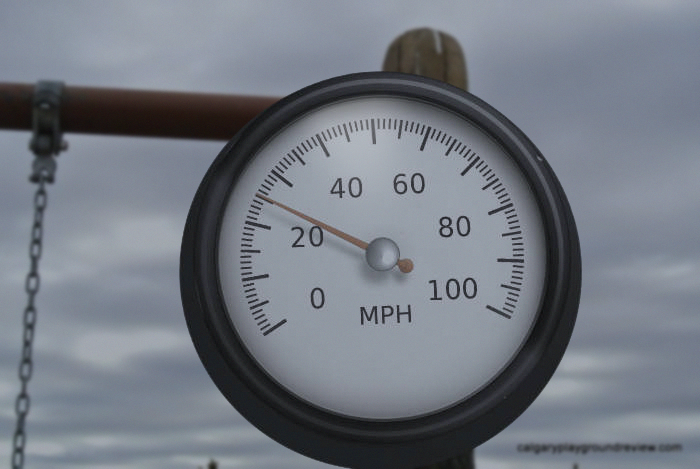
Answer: 25 mph
